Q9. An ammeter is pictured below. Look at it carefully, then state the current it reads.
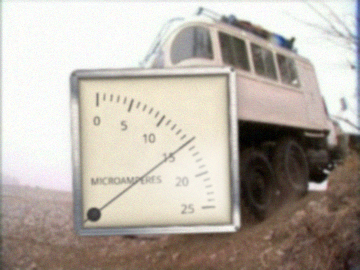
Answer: 15 µA
